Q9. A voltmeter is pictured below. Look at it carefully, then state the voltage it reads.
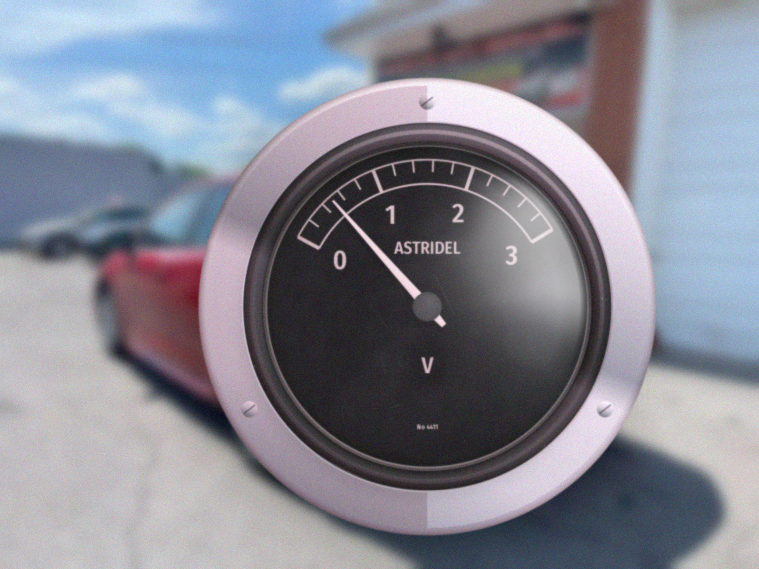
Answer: 0.5 V
